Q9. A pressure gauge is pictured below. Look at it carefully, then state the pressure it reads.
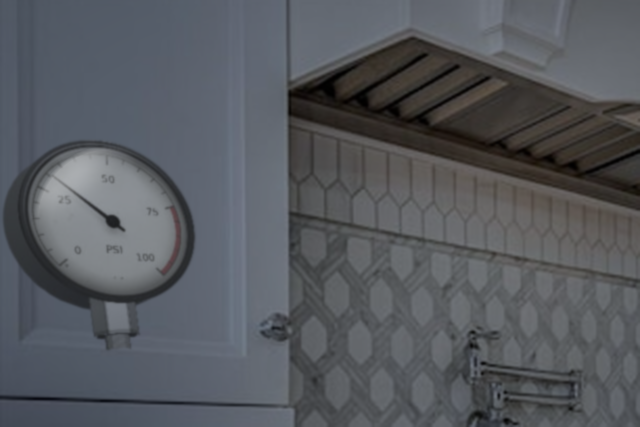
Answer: 30 psi
